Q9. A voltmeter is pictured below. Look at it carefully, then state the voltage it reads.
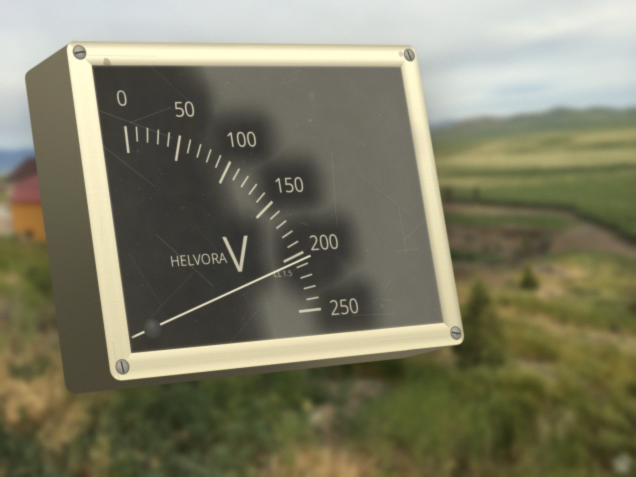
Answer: 205 V
